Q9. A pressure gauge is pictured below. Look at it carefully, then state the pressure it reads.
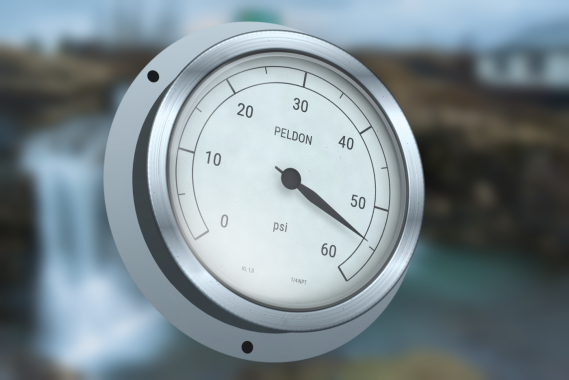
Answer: 55 psi
